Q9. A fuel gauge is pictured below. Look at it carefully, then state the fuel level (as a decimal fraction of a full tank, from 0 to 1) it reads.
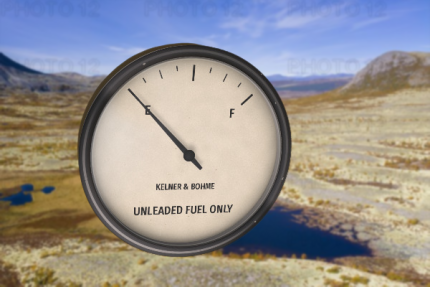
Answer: 0
